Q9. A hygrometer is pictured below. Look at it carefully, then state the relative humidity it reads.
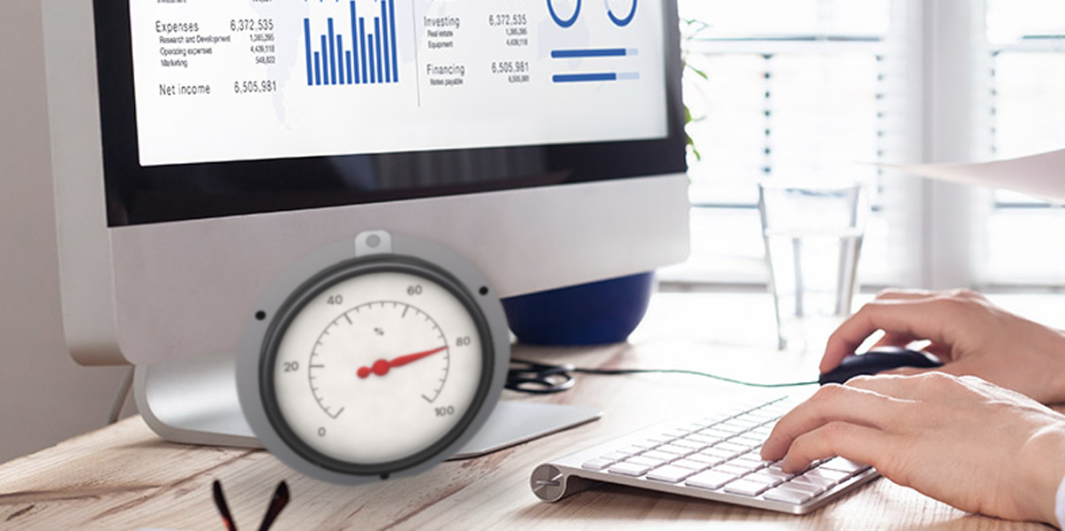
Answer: 80 %
